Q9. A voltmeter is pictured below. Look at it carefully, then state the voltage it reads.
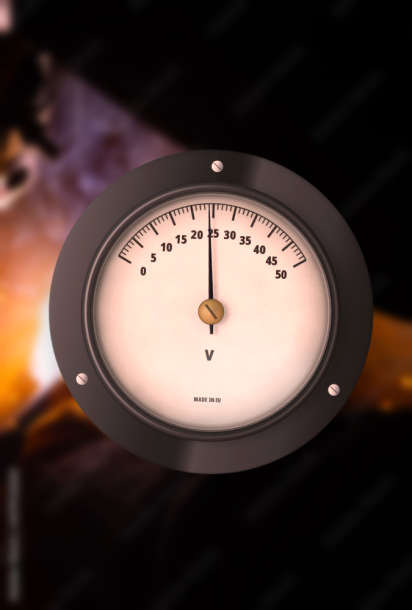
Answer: 24 V
